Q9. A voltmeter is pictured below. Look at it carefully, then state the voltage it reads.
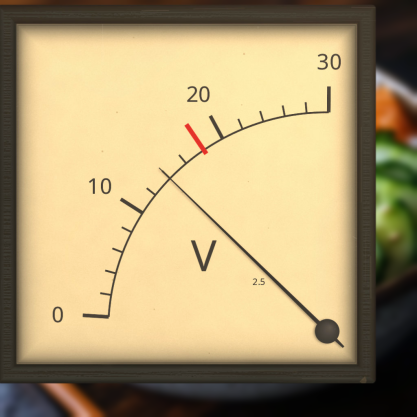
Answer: 14 V
